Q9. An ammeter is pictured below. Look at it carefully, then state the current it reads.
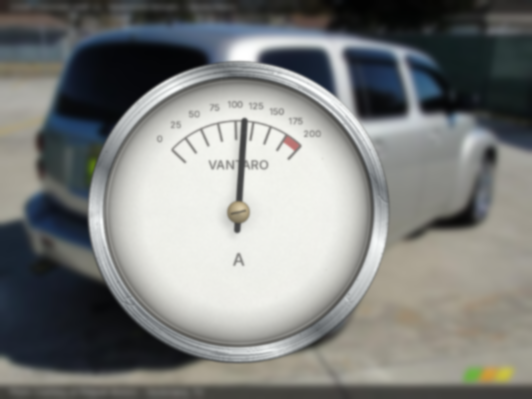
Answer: 112.5 A
